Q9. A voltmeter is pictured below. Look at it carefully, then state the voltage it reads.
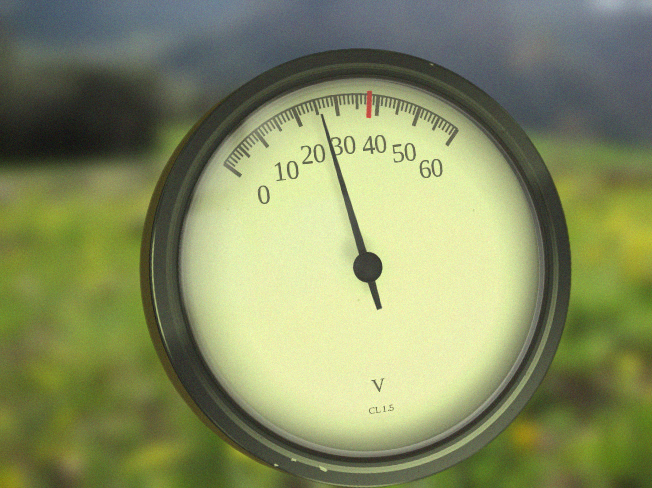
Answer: 25 V
